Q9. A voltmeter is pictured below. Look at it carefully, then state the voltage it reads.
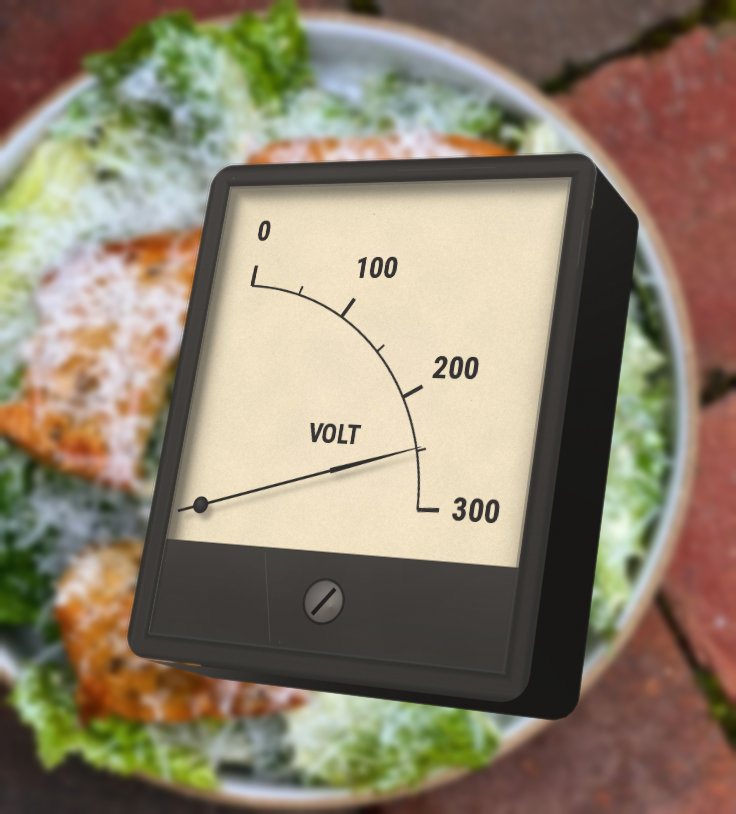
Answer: 250 V
